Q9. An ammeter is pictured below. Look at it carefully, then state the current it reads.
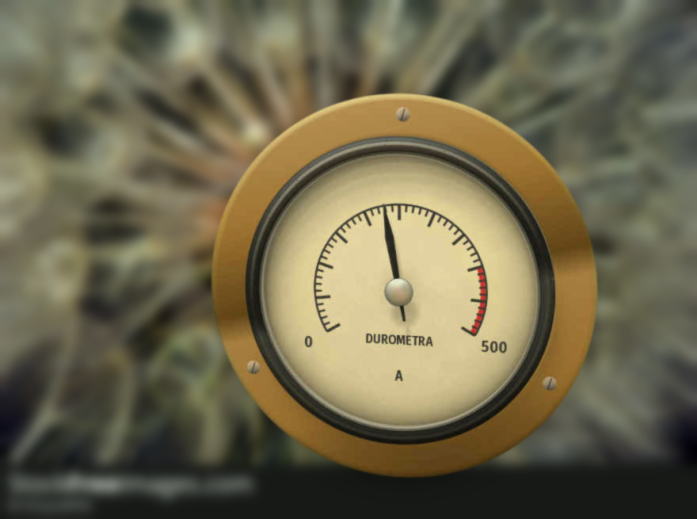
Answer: 230 A
